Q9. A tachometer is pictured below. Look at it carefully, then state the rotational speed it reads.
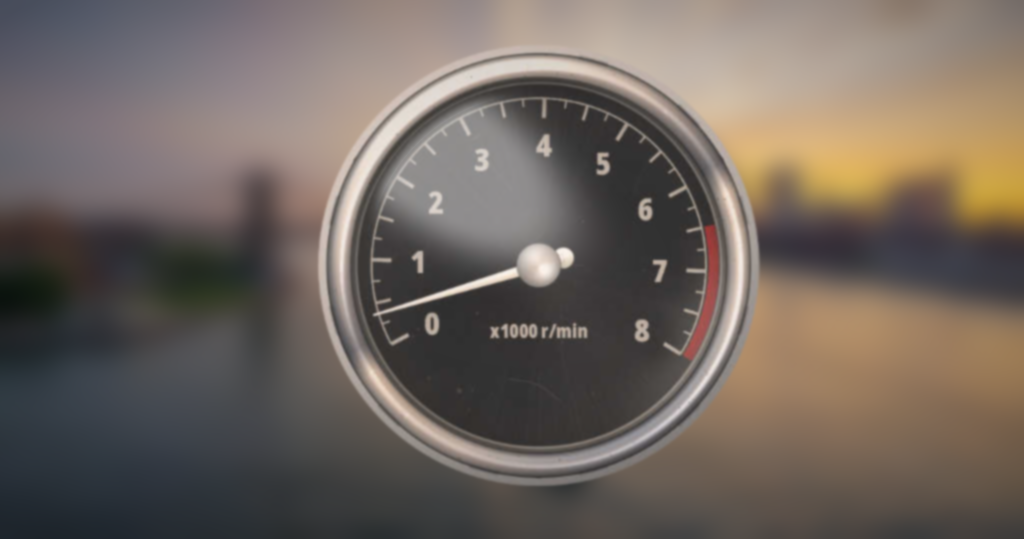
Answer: 375 rpm
